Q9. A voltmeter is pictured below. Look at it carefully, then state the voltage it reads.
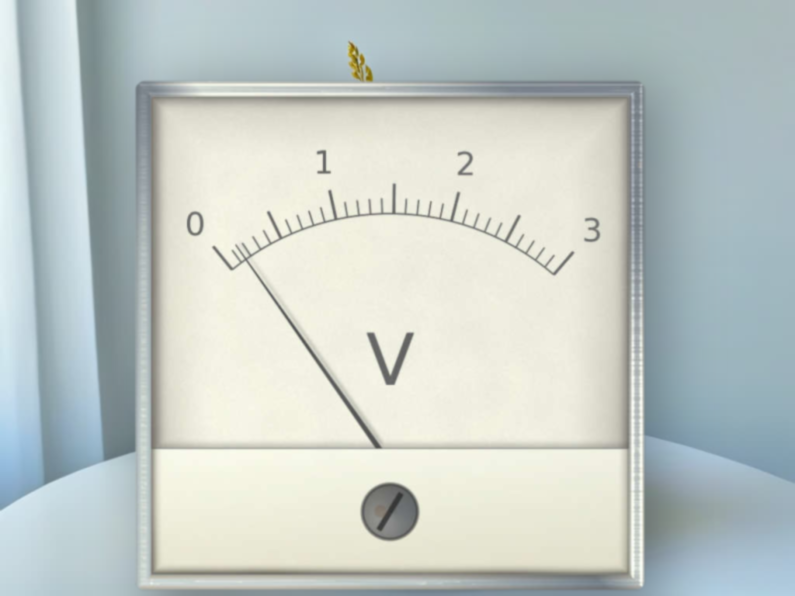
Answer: 0.15 V
